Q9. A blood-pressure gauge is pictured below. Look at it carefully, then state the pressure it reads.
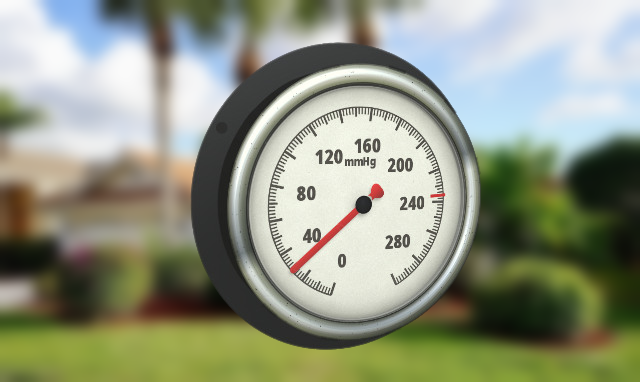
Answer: 30 mmHg
